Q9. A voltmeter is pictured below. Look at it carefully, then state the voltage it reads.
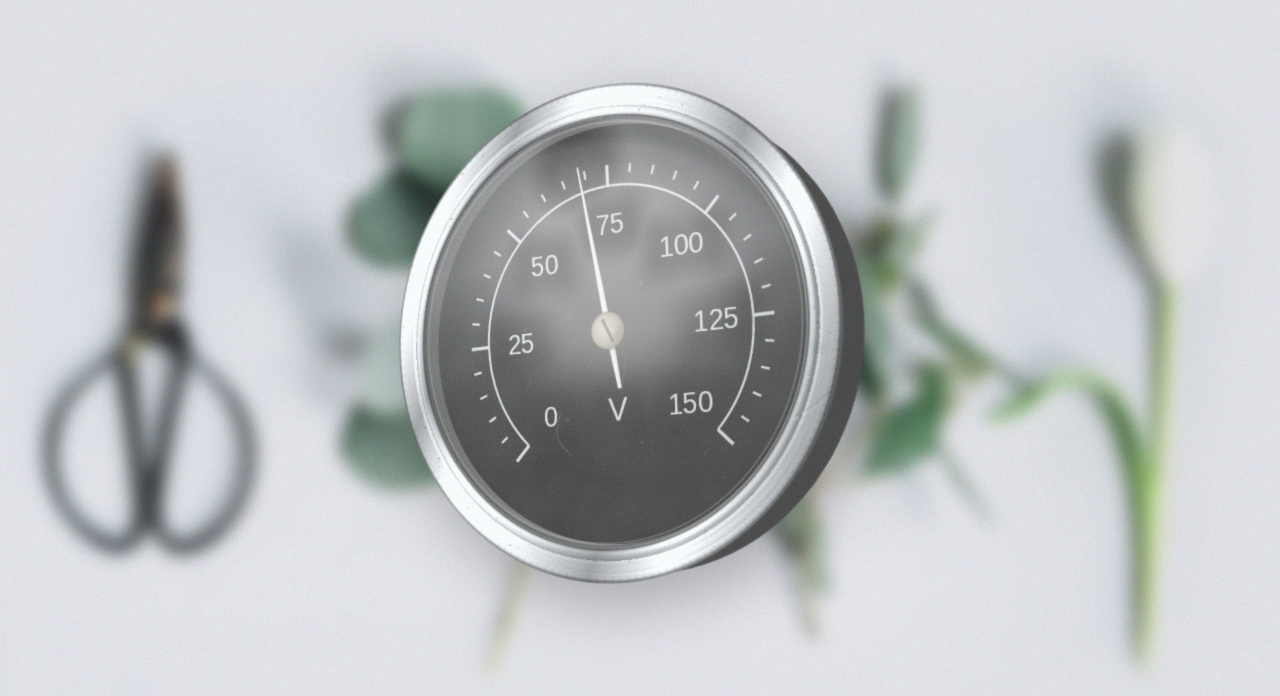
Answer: 70 V
